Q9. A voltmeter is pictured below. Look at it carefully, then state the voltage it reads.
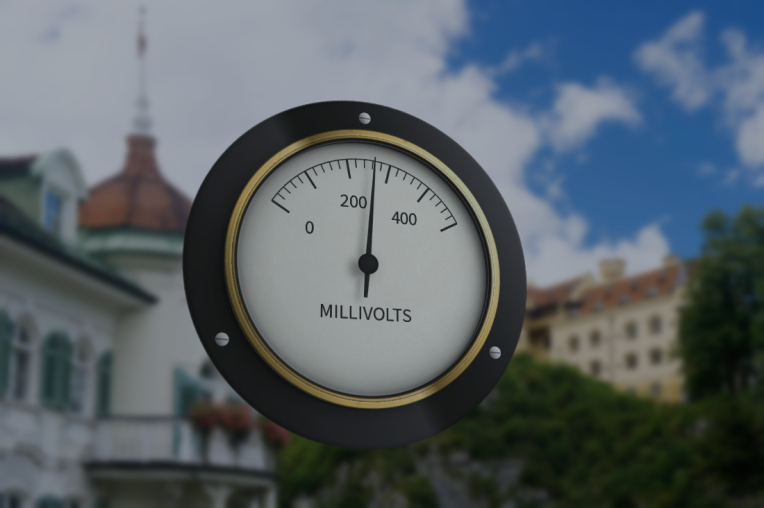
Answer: 260 mV
